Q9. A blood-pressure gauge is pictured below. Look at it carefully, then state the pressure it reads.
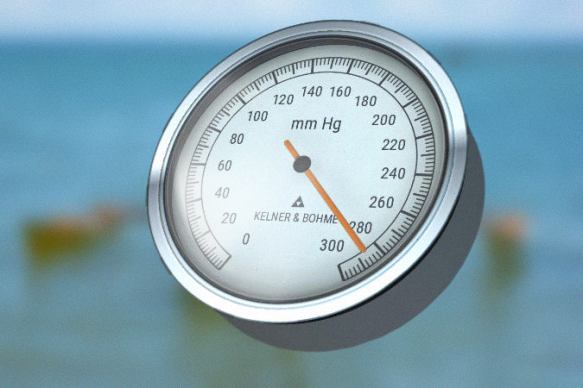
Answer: 286 mmHg
